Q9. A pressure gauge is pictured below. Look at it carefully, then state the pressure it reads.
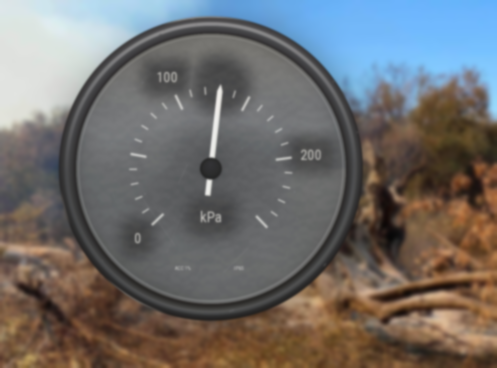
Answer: 130 kPa
